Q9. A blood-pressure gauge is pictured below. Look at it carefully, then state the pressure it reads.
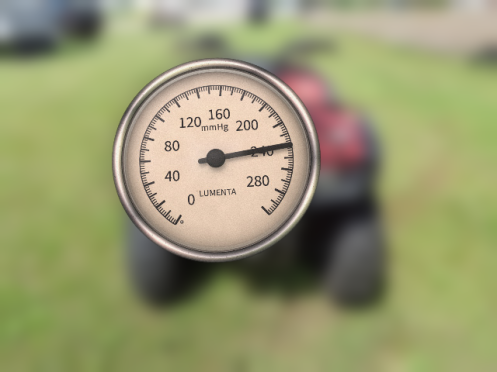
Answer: 240 mmHg
